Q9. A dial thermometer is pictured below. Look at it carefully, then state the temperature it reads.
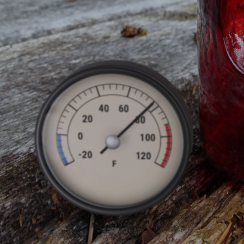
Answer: 76 °F
